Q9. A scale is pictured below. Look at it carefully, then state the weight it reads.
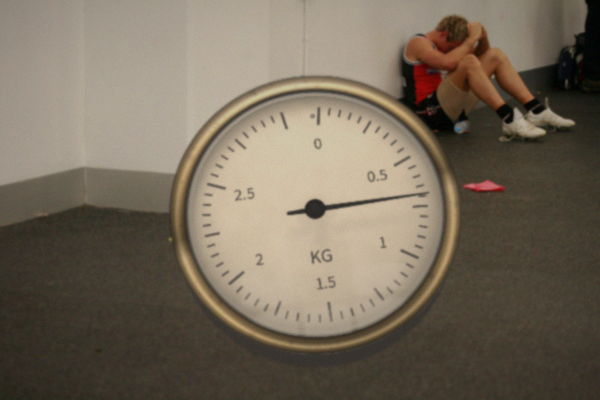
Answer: 0.7 kg
